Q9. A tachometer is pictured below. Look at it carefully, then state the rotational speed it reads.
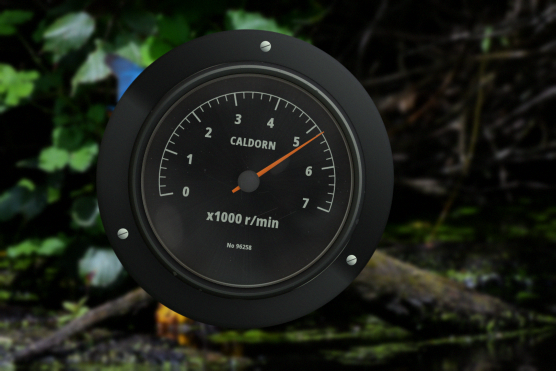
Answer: 5200 rpm
